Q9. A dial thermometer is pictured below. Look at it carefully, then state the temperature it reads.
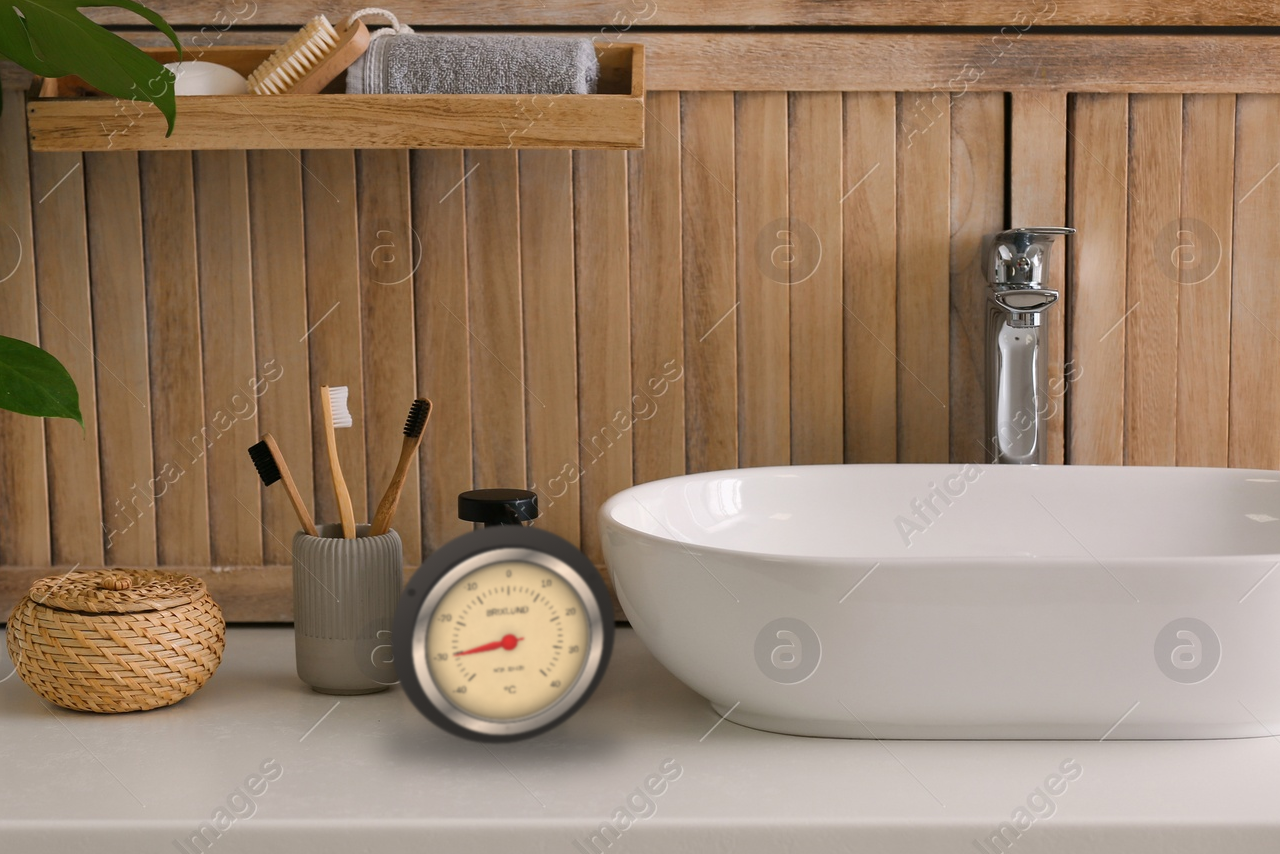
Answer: -30 °C
